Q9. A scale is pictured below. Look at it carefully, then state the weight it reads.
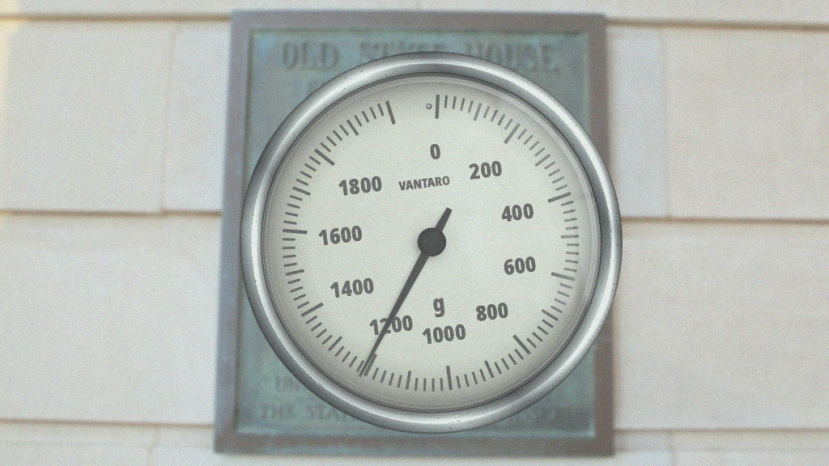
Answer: 1210 g
